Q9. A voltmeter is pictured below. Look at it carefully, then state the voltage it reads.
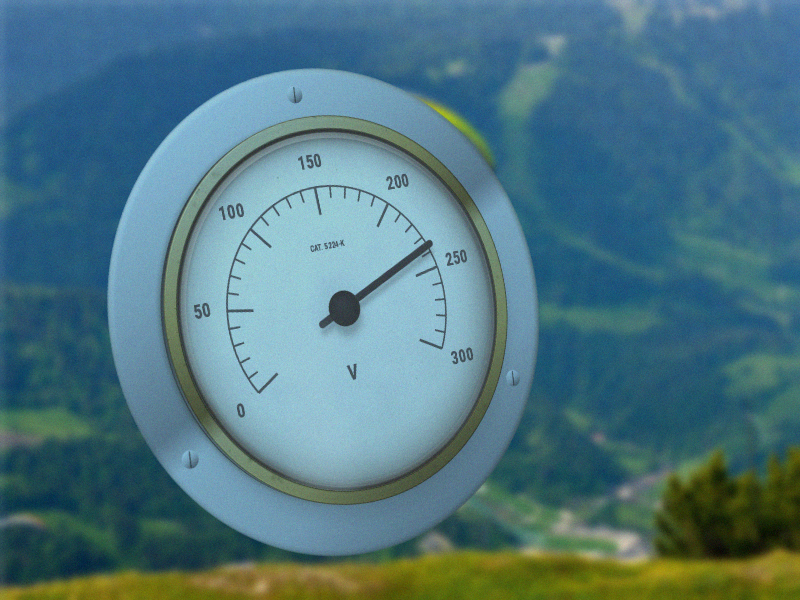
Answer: 235 V
